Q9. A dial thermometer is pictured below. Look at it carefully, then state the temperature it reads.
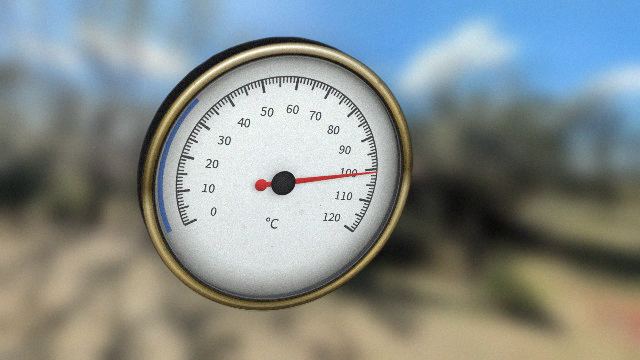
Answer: 100 °C
